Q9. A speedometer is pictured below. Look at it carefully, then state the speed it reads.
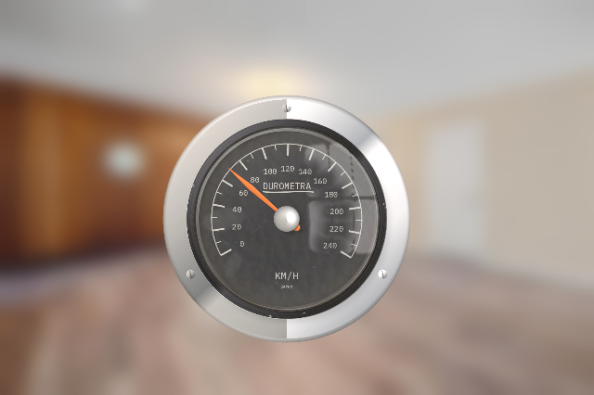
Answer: 70 km/h
